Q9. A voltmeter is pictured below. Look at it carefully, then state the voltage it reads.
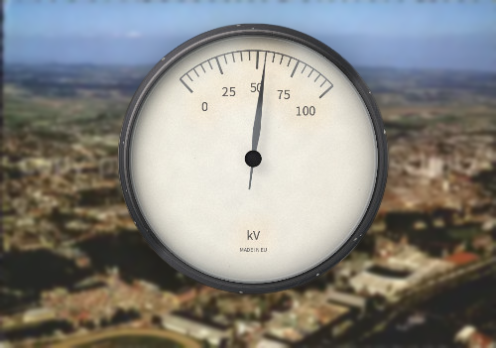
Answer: 55 kV
